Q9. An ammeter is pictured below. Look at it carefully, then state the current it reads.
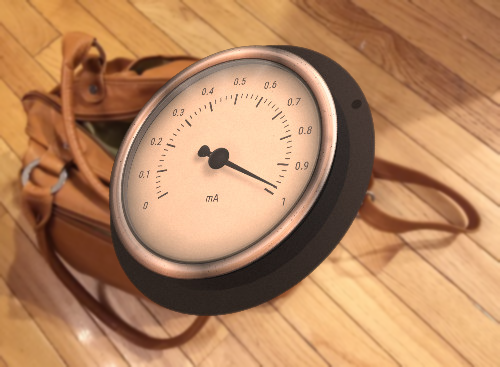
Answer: 0.98 mA
